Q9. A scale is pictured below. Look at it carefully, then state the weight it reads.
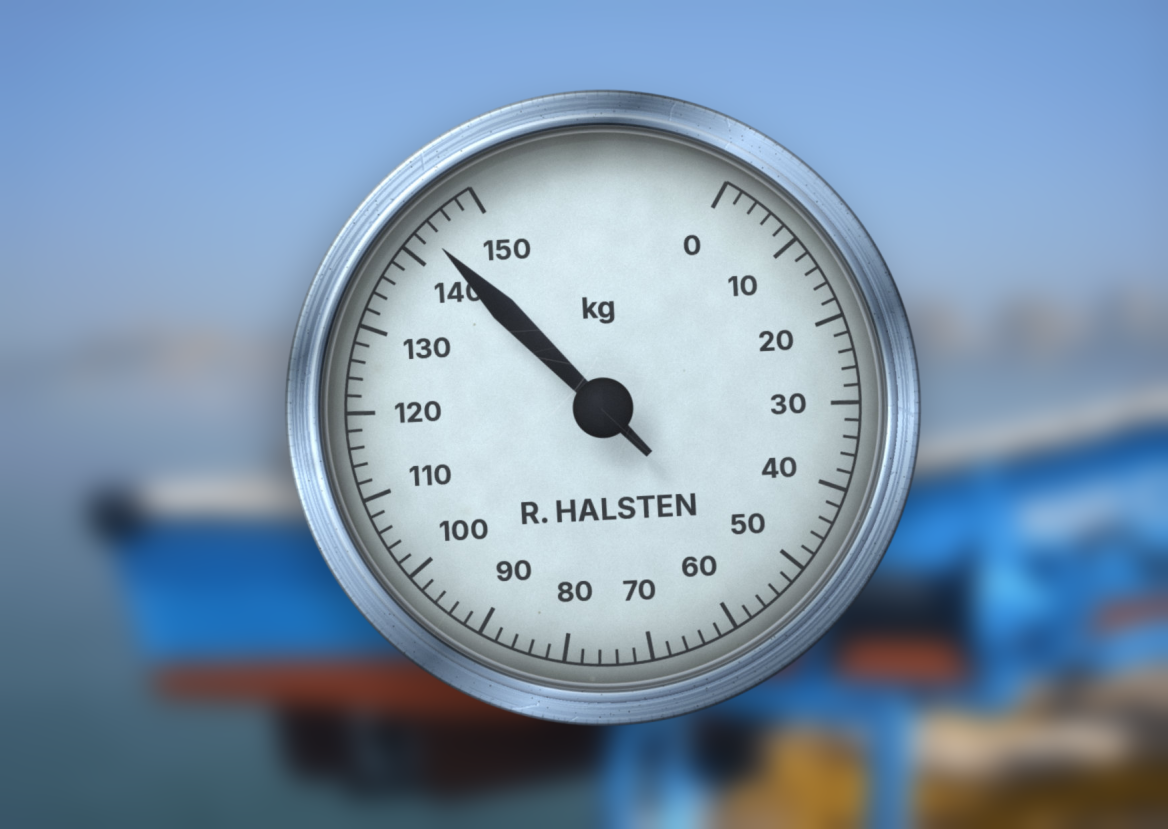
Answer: 143 kg
